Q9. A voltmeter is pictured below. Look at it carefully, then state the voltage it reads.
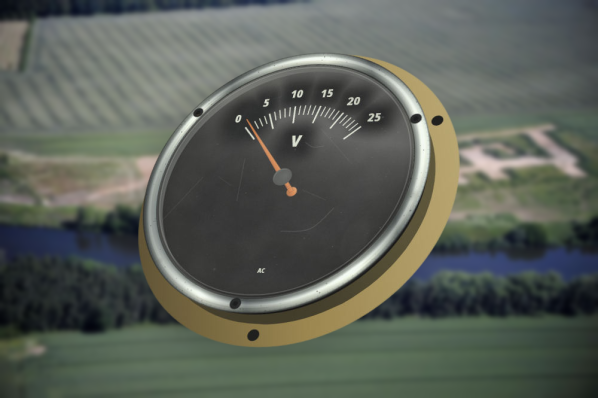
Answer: 1 V
